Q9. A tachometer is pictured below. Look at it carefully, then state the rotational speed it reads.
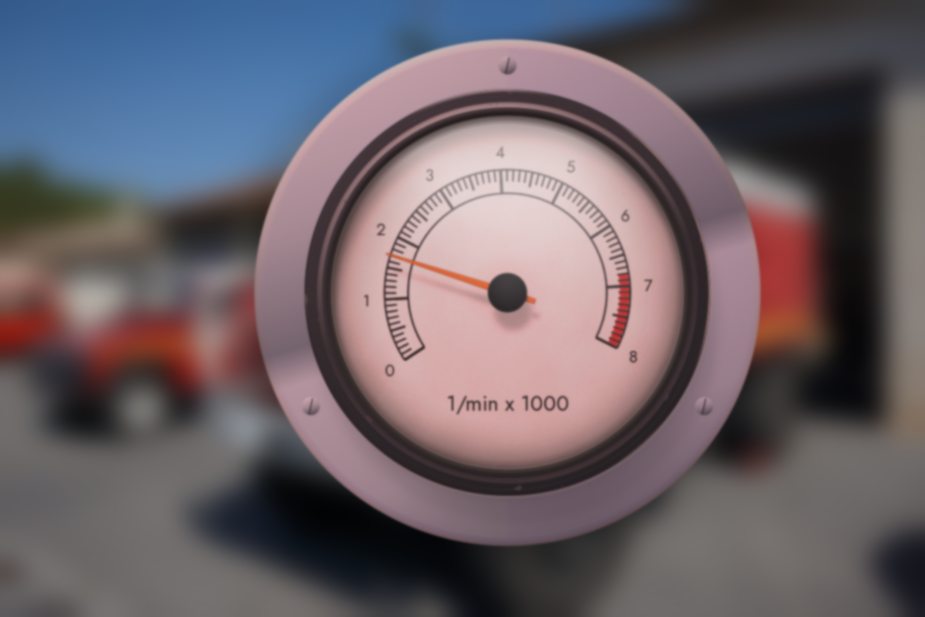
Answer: 1700 rpm
